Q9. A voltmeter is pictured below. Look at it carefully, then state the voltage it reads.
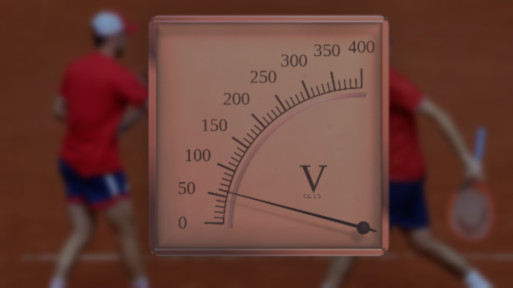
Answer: 60 V
